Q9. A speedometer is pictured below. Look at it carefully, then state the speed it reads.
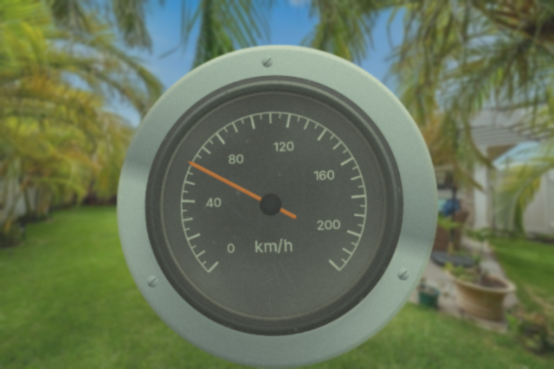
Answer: 60 km/h
